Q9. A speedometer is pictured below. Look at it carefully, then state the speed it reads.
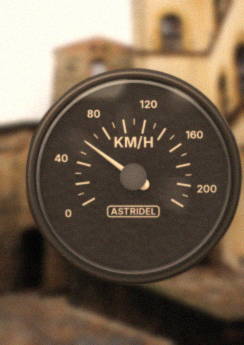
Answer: 60 km/h
